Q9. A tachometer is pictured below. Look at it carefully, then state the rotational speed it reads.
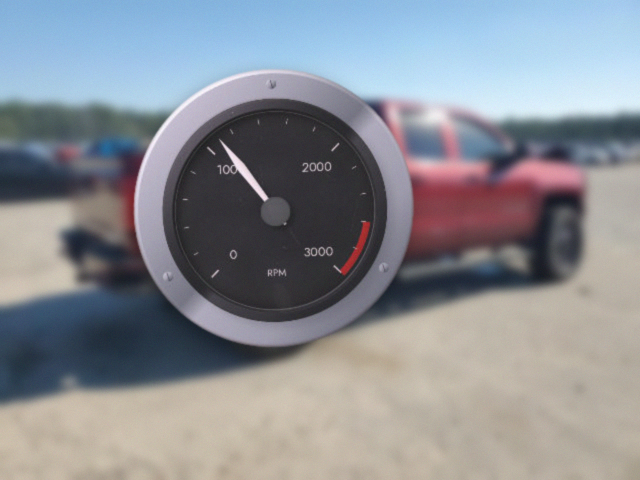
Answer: 1100 rpm
